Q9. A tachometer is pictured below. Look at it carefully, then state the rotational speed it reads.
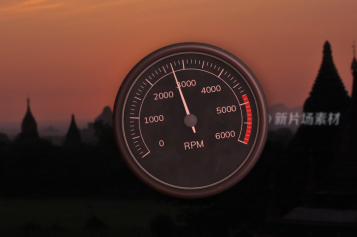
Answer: 2700 rpm
